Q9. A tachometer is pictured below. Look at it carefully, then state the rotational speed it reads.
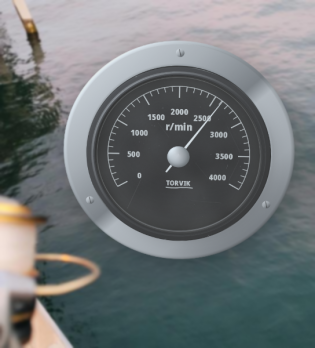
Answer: 2600 rpm
